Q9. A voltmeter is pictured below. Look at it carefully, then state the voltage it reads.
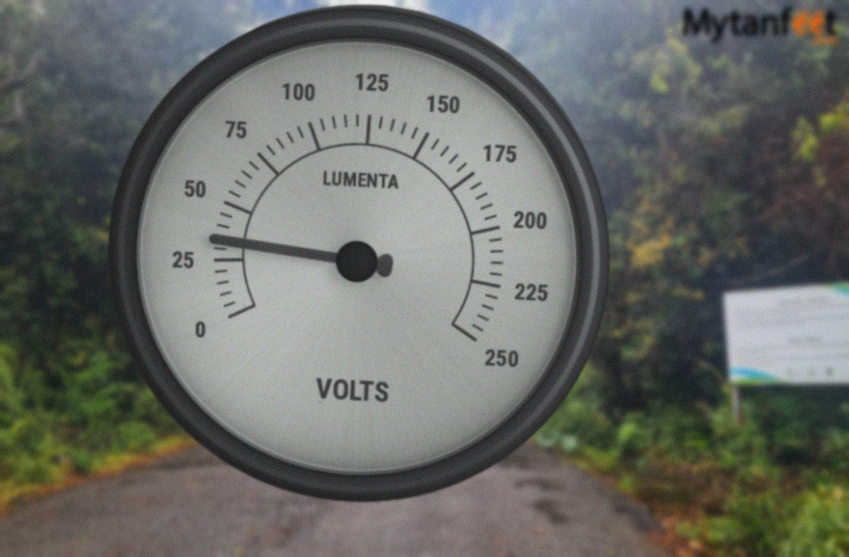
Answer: 35 V
